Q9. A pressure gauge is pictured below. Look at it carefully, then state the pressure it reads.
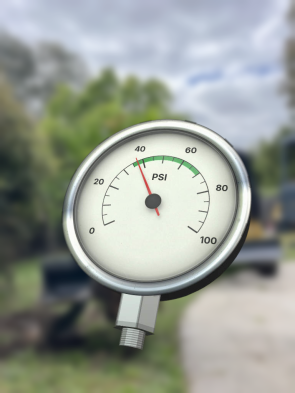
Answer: 37.5 psi
